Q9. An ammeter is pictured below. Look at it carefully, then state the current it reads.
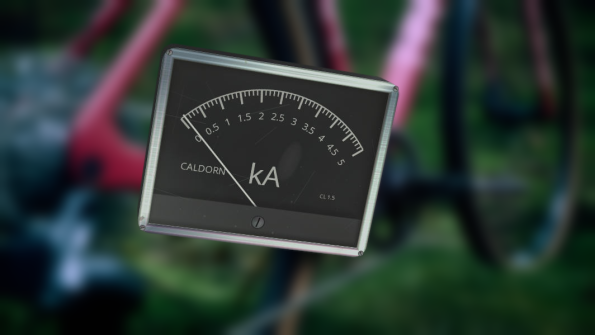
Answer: 0.1 kA
